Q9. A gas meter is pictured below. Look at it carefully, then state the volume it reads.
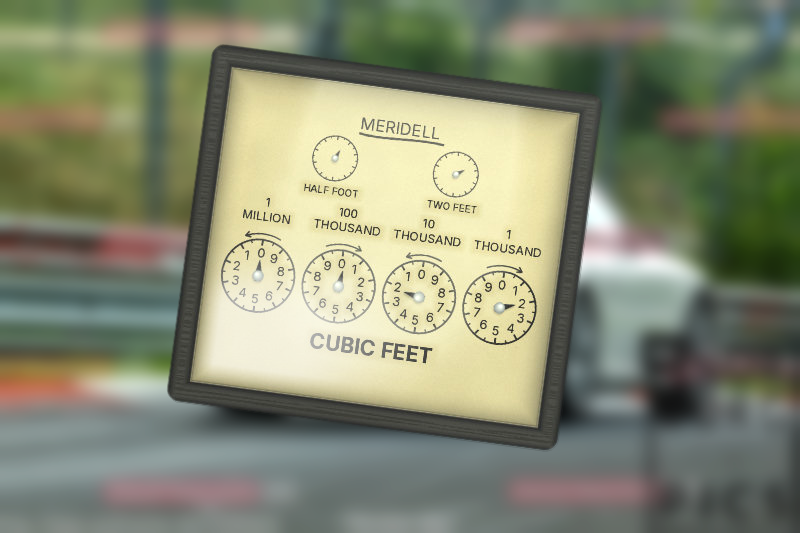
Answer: 2200 ft³
